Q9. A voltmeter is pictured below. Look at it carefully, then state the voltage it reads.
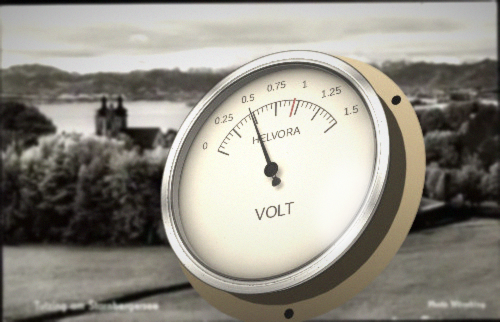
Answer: 0.5 V
